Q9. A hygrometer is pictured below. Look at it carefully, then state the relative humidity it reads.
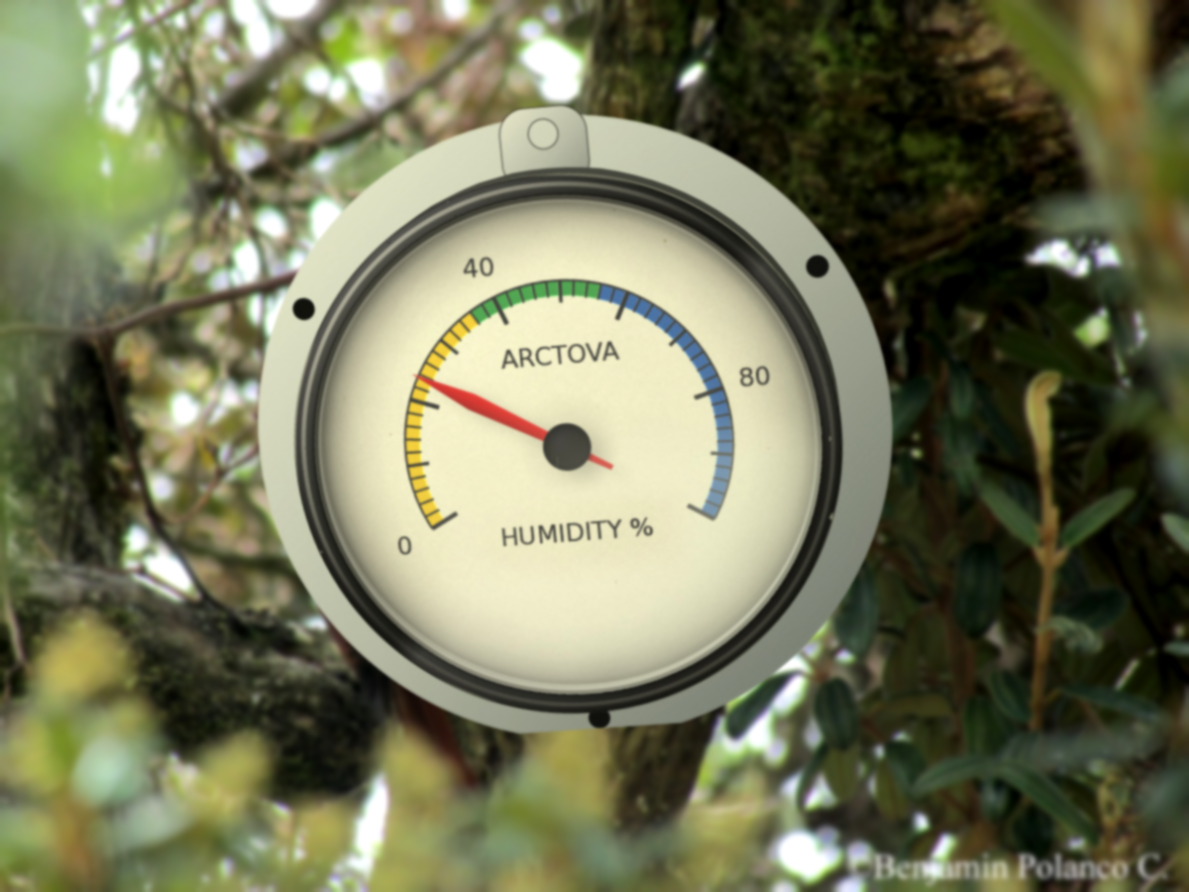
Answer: 24 %
